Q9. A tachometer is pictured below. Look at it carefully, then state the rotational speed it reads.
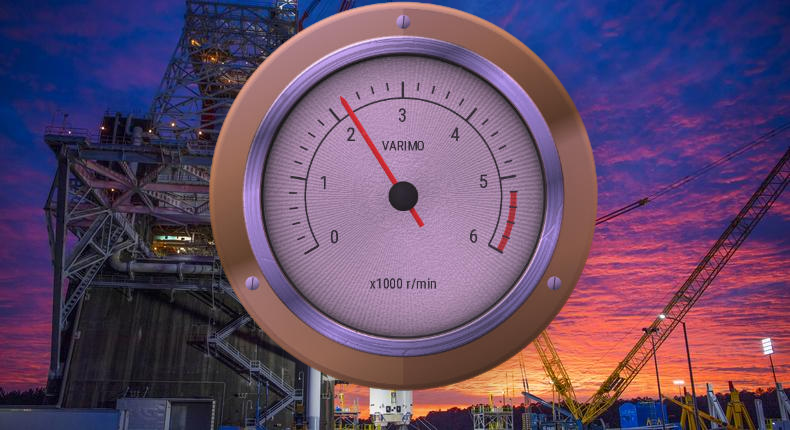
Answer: 2200 rpm
